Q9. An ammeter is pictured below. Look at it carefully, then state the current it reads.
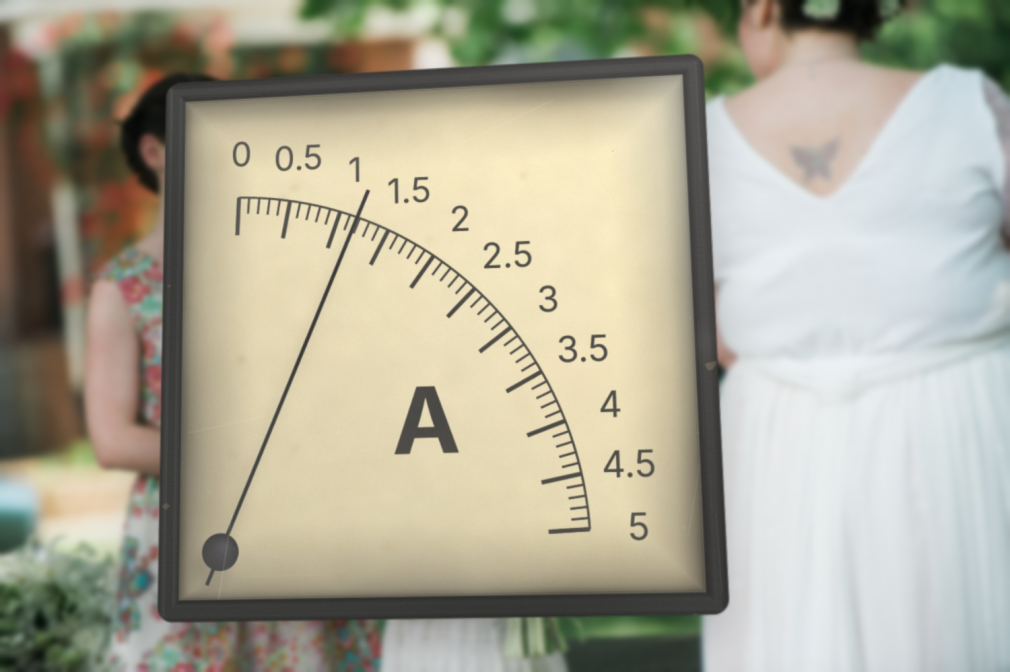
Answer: 1.2 A
